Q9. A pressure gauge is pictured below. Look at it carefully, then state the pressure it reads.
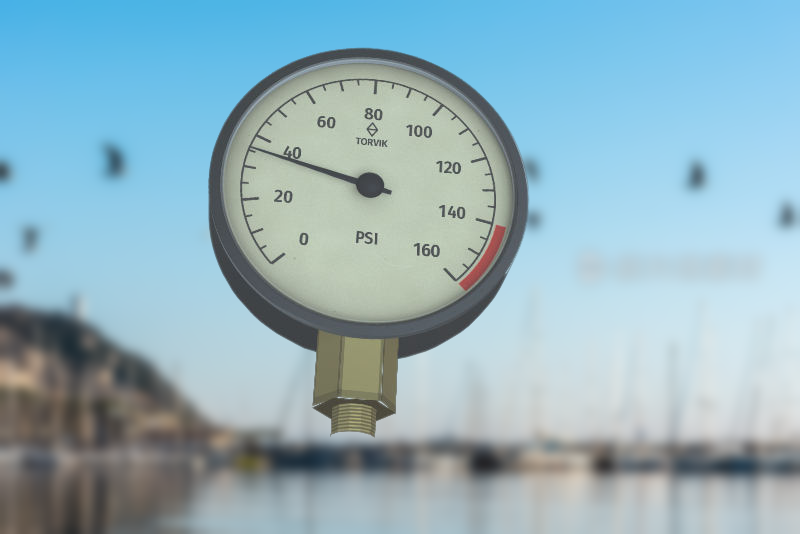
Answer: 35 psi
